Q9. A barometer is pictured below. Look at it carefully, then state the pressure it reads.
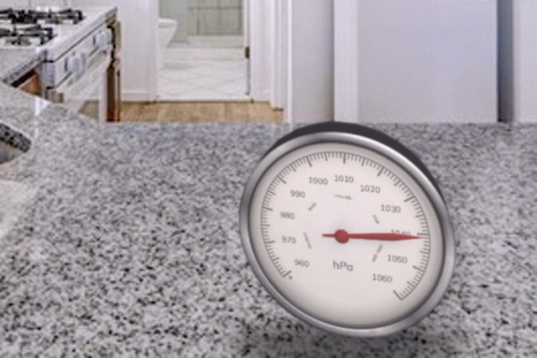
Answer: 1040 hPa
